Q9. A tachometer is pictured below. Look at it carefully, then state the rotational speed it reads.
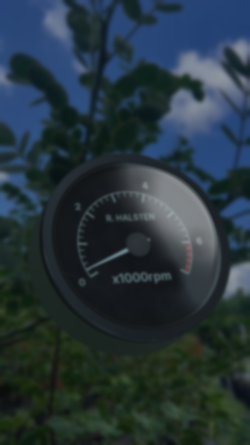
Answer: 200 rpm
